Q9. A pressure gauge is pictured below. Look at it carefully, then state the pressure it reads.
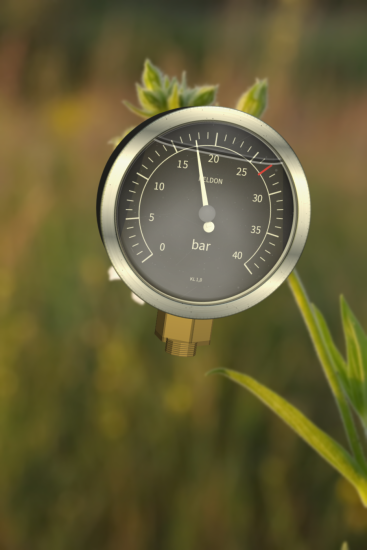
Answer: 17.5 bar
